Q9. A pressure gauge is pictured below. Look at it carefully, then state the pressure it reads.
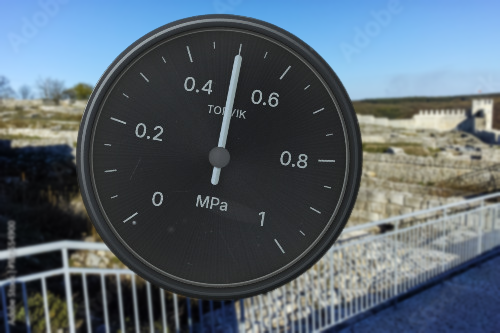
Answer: 0.5 MPa
